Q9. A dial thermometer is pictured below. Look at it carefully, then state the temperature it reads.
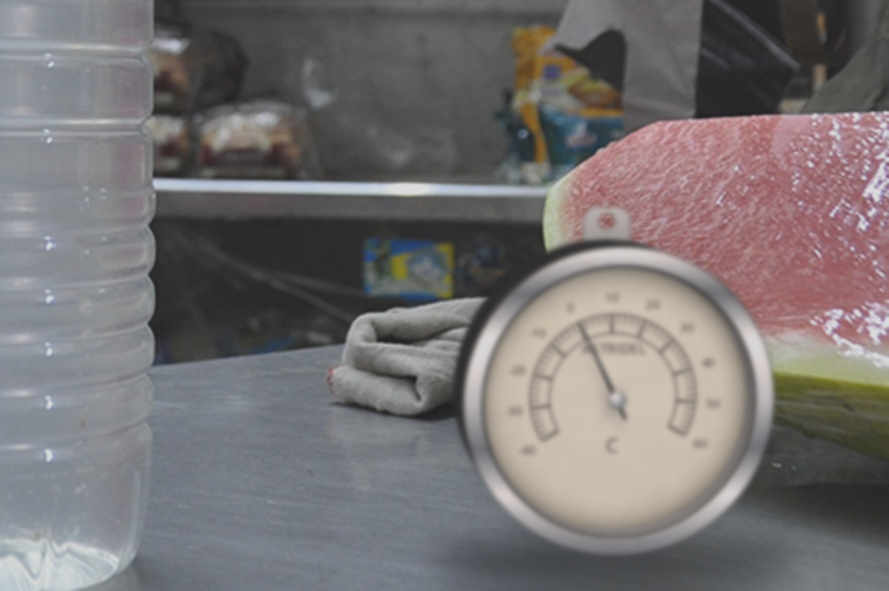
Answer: 0 °C
